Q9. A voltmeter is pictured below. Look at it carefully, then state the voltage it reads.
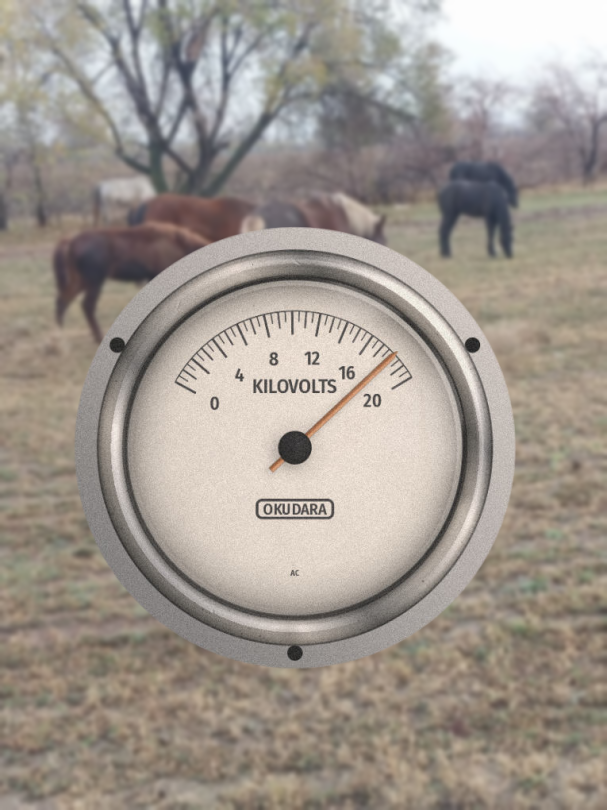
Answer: 18 kV
